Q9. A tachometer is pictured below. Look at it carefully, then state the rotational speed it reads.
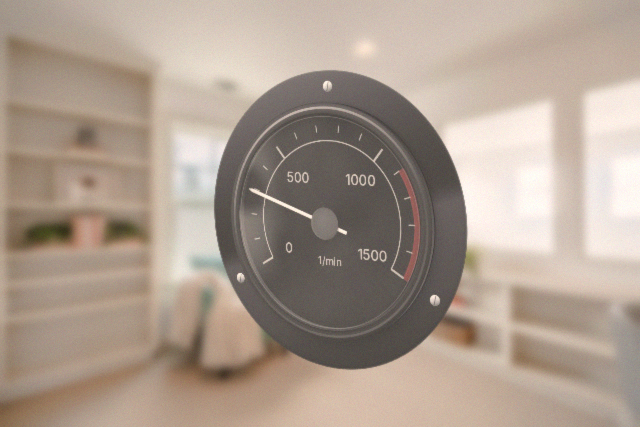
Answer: 300 rpm
